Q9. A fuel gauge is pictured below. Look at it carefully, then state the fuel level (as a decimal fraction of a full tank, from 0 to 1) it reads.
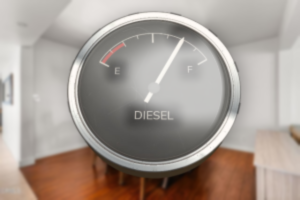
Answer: 0.75
